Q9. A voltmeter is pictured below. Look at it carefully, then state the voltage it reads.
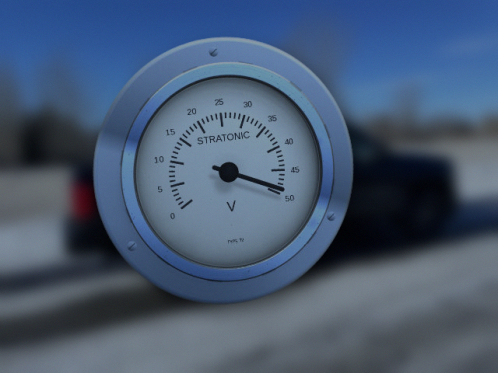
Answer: 49 V
